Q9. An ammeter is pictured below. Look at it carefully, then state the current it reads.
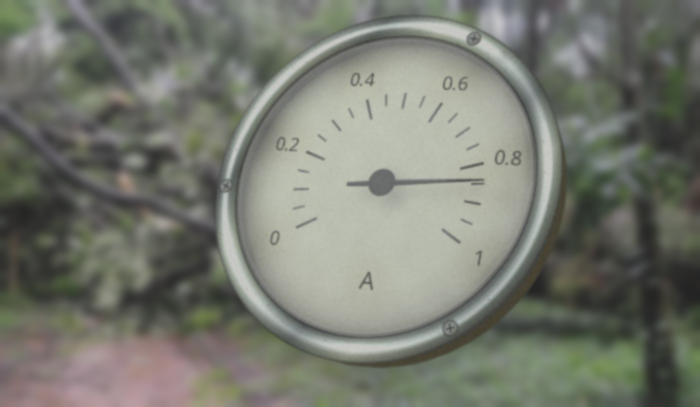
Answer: 0.85 A
